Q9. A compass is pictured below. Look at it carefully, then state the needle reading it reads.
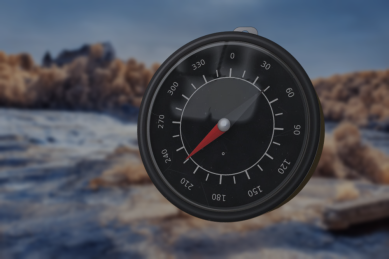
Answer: 225 °
